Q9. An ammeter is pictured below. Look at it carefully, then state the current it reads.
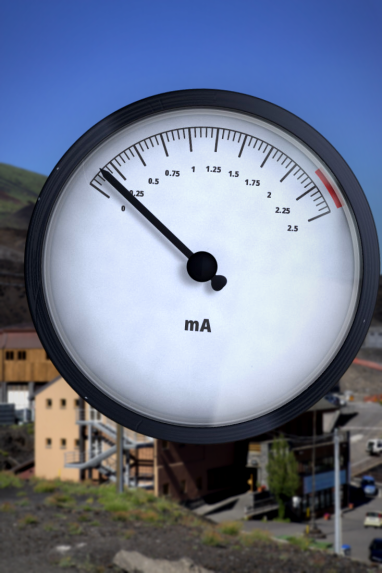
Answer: 0.15 mA
